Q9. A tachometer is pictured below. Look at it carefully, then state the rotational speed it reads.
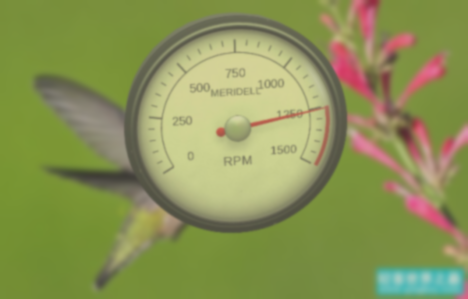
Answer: 1250 rpm
